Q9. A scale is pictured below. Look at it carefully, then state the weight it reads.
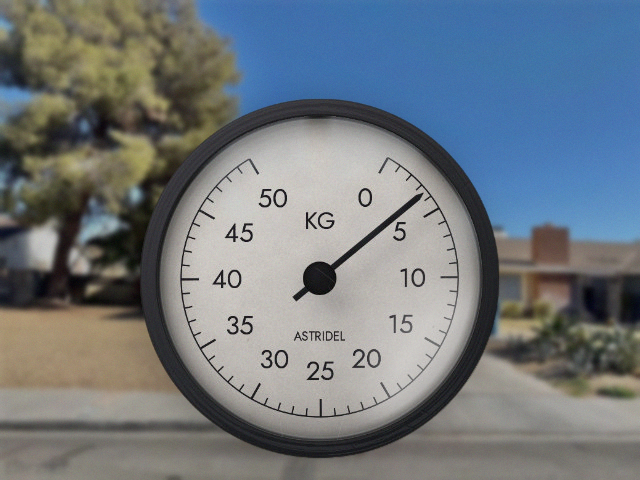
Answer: 3.5 kg
